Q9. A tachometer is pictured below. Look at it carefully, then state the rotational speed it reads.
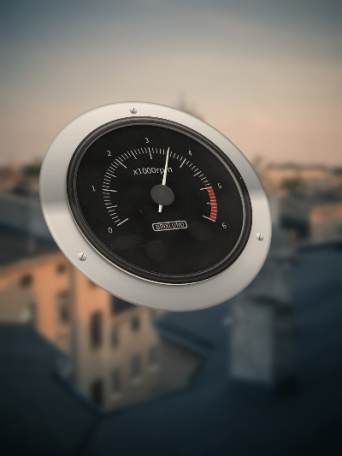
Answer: 3500 rpm
